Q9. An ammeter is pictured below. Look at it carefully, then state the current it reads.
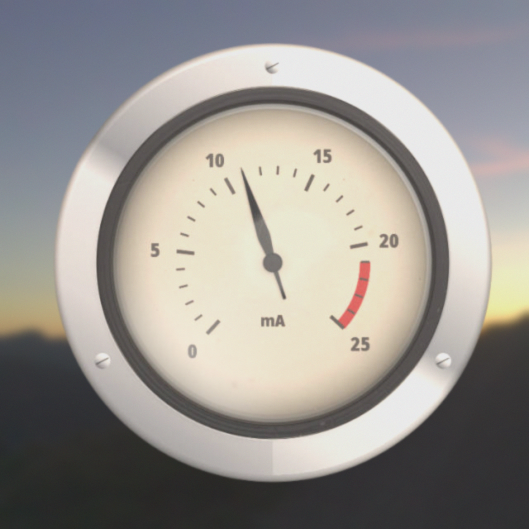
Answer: 11 mA
